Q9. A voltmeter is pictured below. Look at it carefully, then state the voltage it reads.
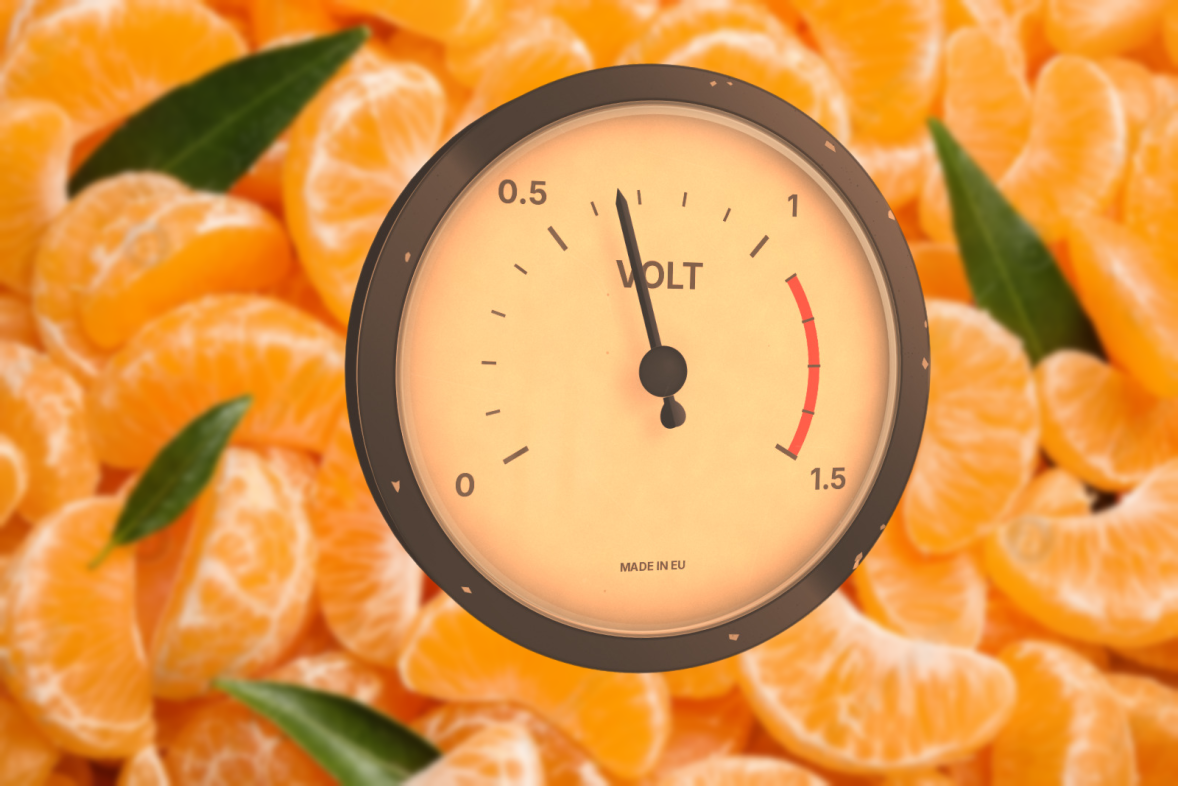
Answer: 0.65 V
